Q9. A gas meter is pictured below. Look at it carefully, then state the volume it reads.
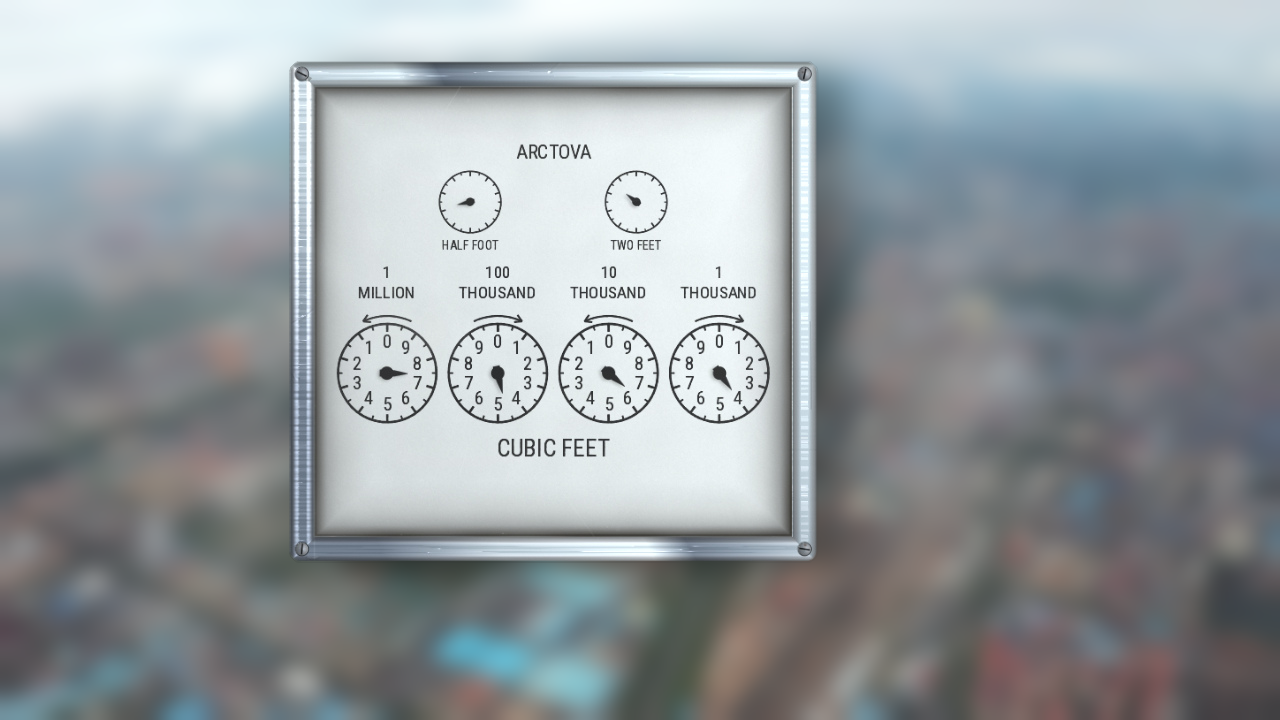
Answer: 746400 ft³
